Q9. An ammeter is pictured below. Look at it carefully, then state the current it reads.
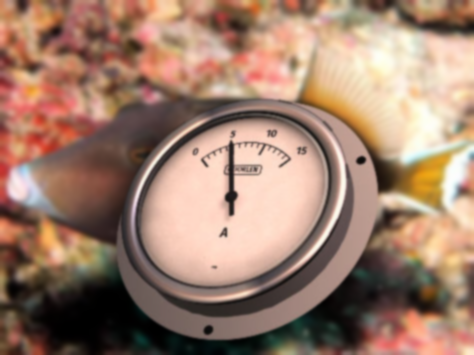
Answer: 5 A
